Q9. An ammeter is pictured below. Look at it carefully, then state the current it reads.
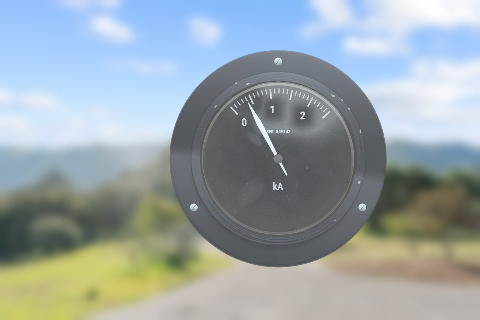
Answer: 0.4 kA
